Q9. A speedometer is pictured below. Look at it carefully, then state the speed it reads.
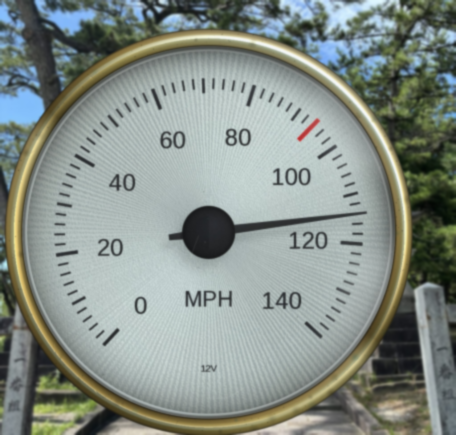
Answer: 114 mph
